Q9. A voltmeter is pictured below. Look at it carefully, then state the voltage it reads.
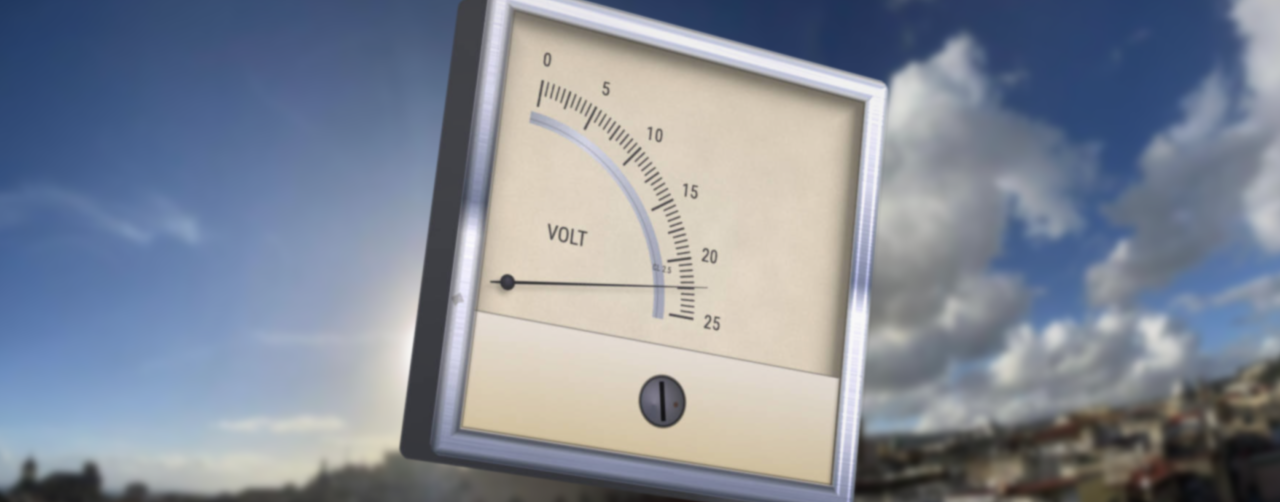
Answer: 22.5 V
